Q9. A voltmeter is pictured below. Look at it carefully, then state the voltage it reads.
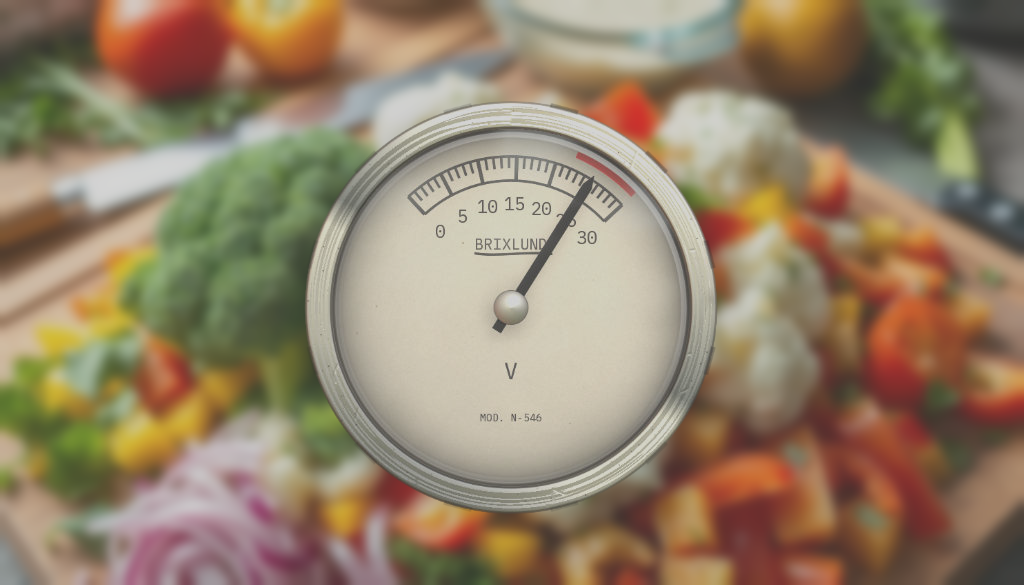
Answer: 25 V
